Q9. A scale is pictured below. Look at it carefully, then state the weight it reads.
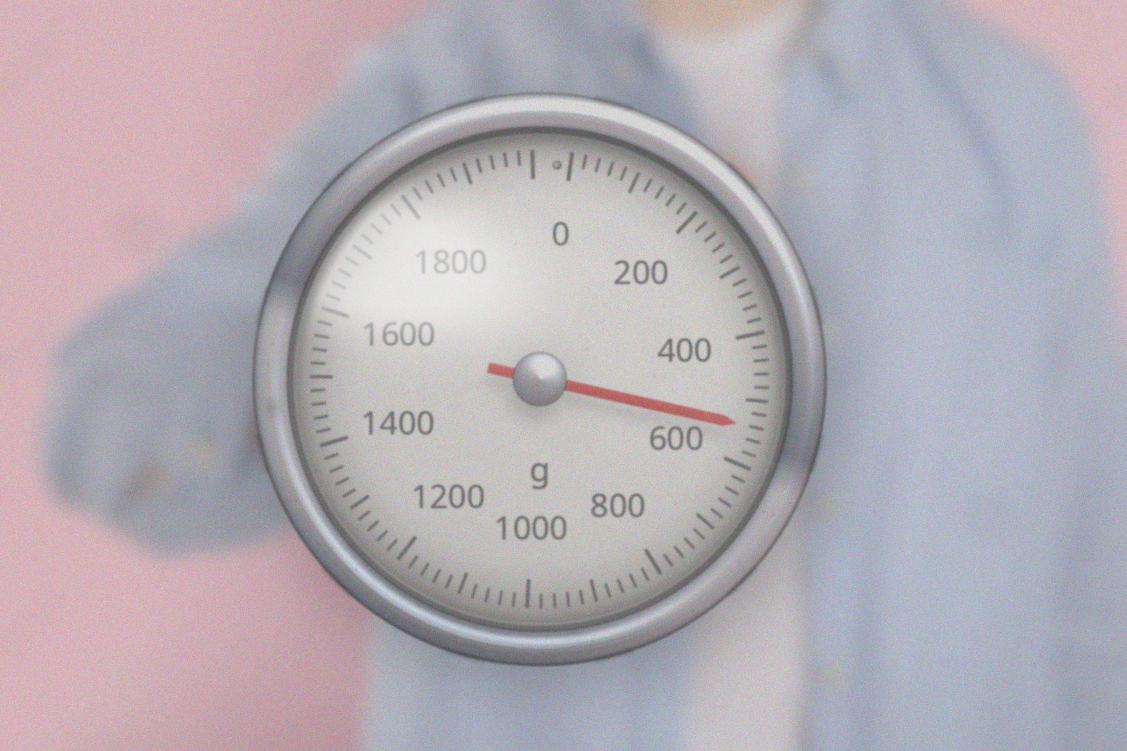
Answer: 540 g
